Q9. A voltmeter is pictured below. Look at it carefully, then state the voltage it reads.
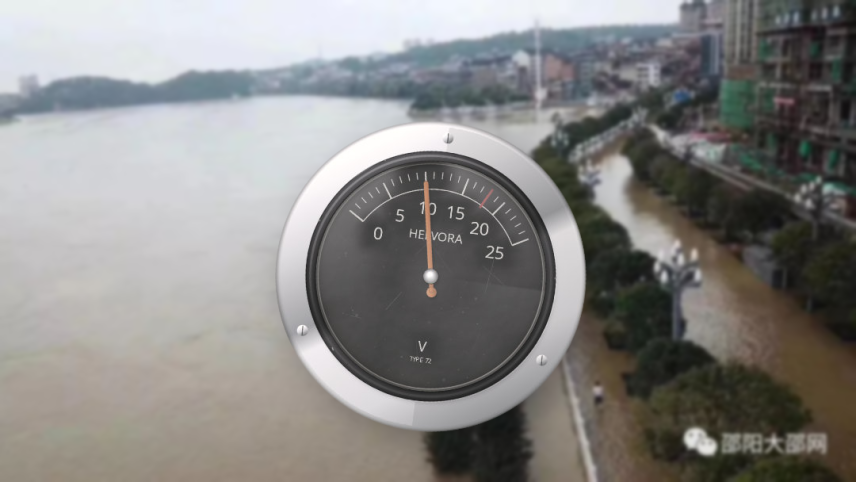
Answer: 10 V
